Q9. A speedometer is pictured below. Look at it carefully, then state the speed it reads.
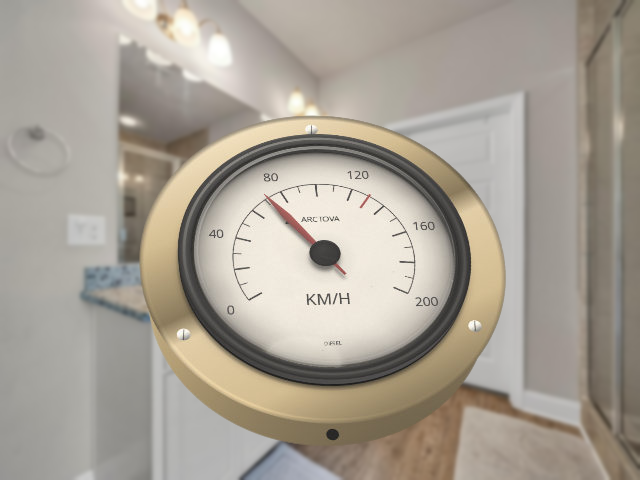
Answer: 70 km/h
